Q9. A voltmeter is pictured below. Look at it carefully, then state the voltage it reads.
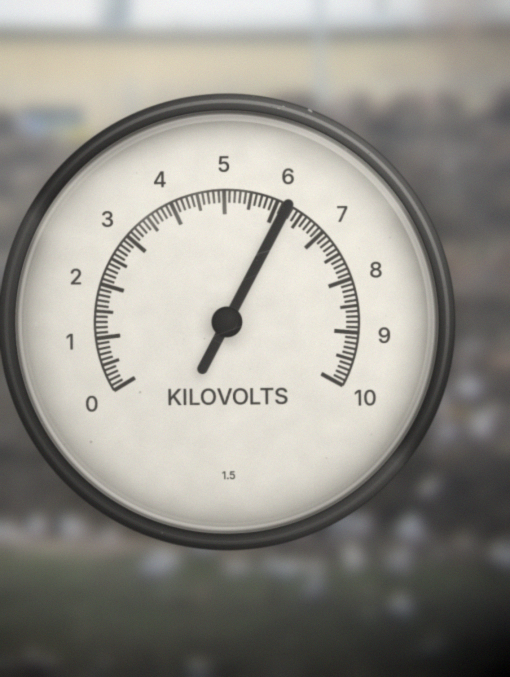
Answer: 6.2 kV
